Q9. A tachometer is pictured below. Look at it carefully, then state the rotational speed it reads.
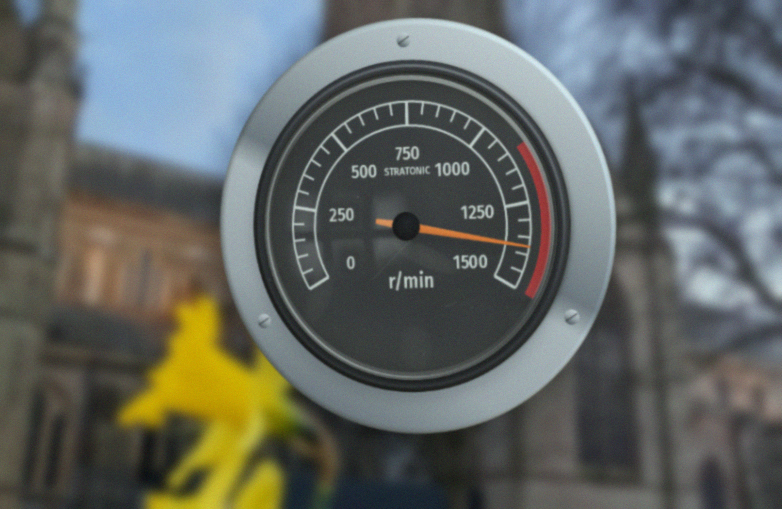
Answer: 1375 rpm
